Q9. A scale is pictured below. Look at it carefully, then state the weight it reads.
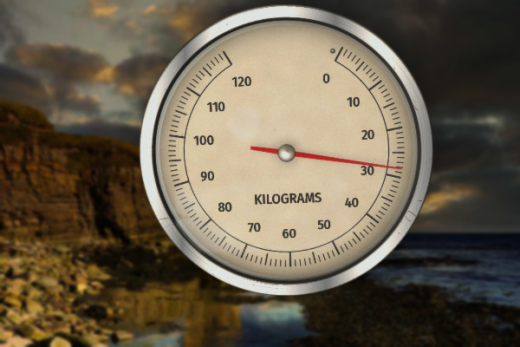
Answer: 28 kg
